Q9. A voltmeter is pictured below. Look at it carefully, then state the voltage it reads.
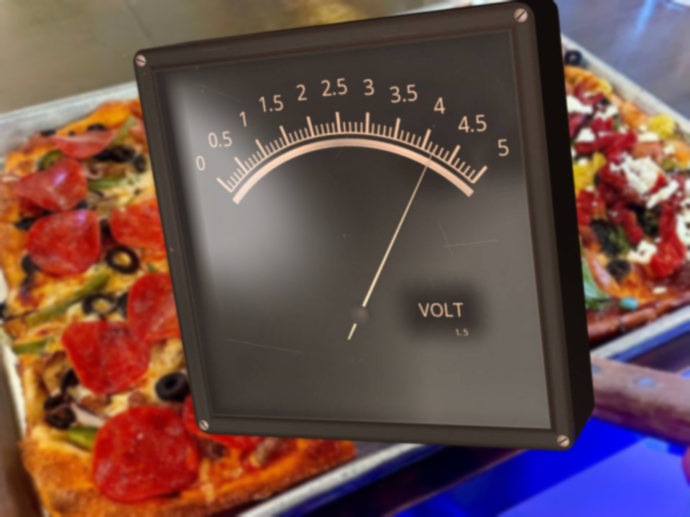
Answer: 4.2 V
